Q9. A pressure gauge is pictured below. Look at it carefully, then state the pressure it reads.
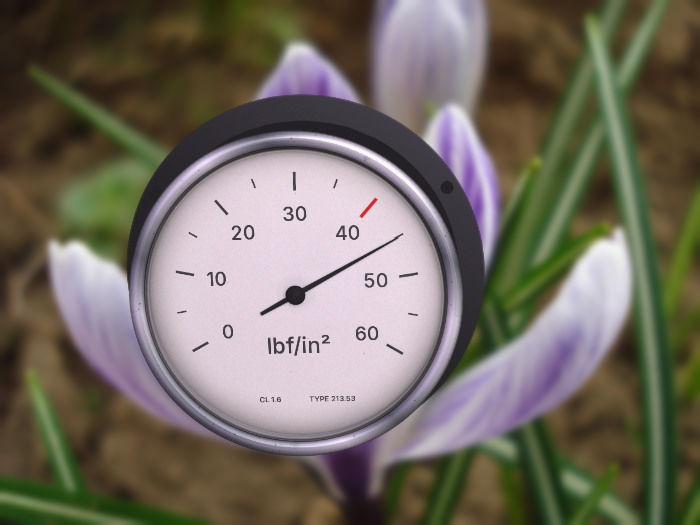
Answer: 45 psi
